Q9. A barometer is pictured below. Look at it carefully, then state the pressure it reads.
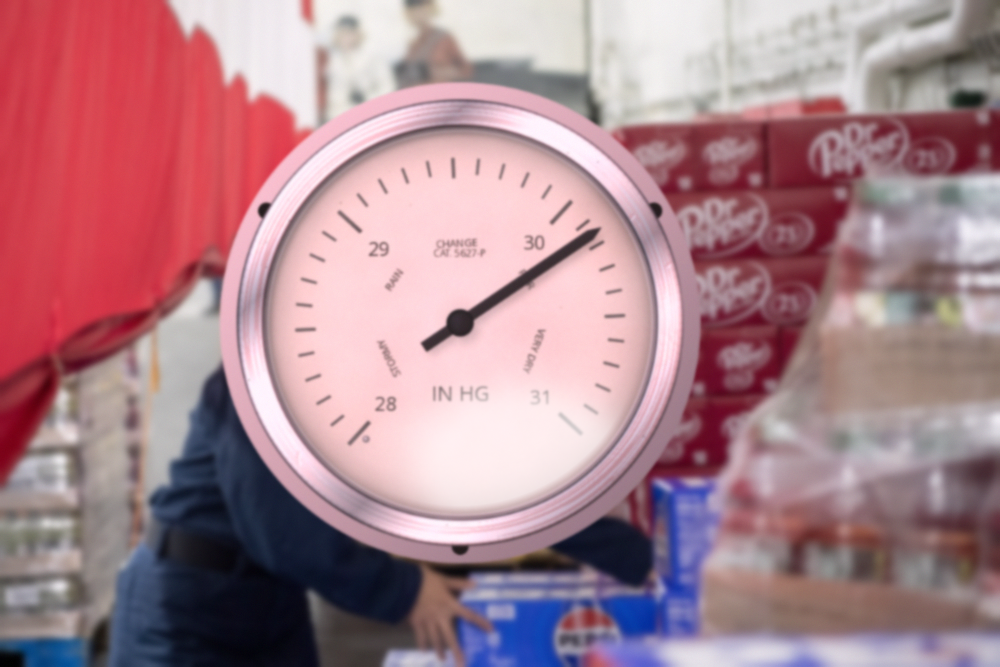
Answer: 30.15 inHg
